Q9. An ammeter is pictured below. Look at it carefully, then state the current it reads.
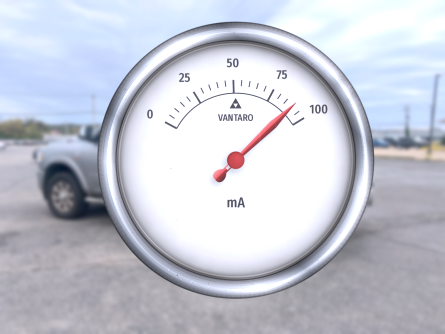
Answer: 90 mA
